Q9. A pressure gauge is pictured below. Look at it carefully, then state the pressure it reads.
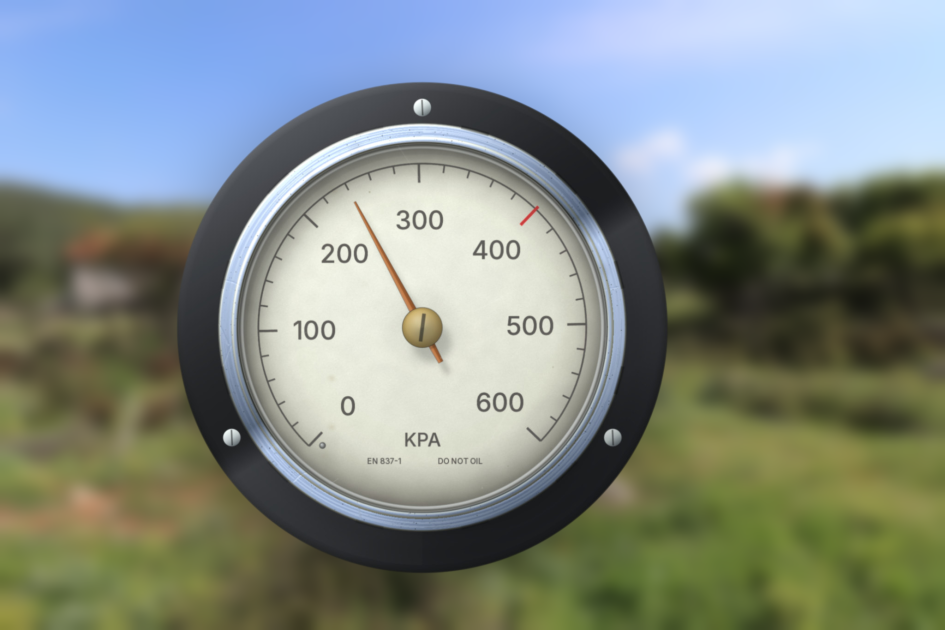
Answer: 240 kPa
